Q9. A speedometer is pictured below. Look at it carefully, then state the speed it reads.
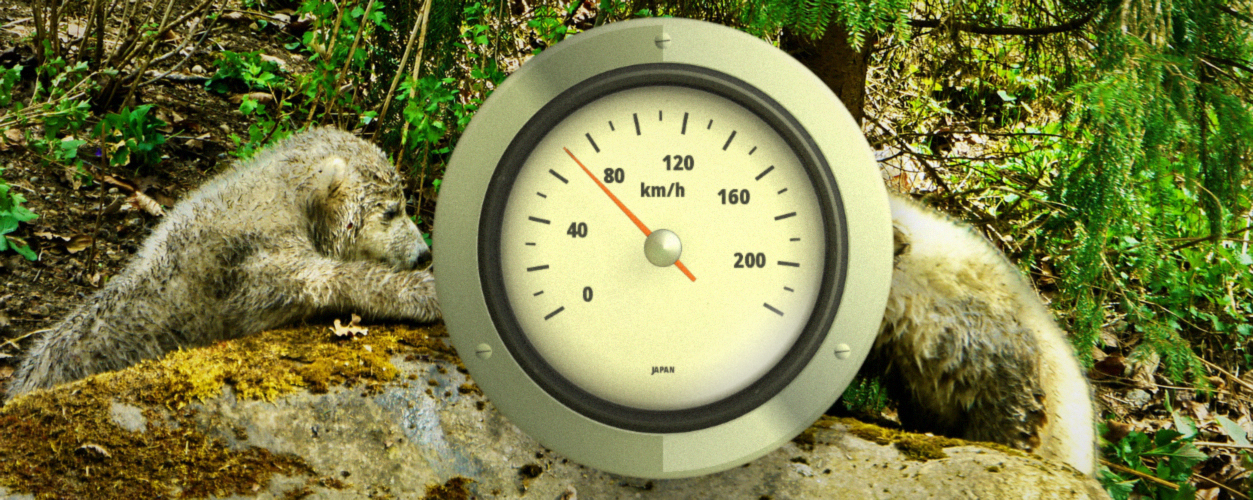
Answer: 70 km/h
